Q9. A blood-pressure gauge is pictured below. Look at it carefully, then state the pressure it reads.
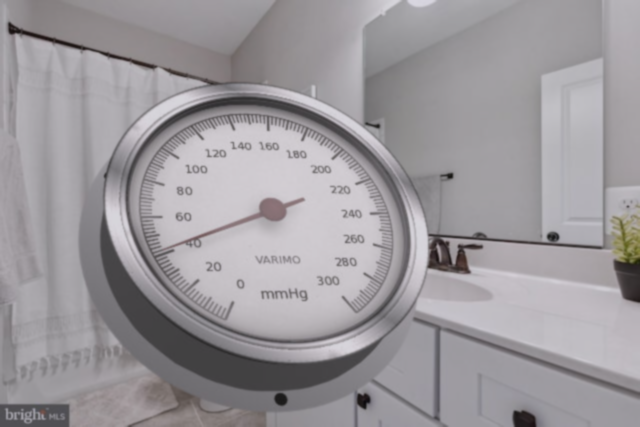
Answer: 40 mmHg
